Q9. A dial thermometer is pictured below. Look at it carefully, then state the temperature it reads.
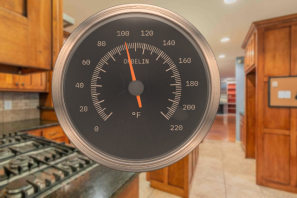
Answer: 100 °F
